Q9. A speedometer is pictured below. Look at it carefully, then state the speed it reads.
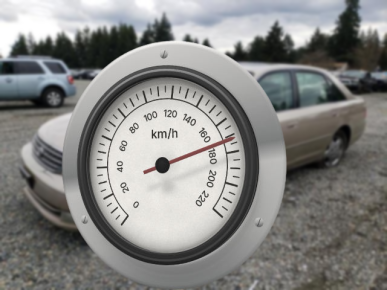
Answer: 172.5 km/h
